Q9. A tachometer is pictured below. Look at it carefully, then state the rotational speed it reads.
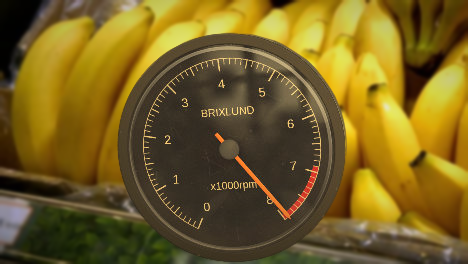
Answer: 7900 rpm
